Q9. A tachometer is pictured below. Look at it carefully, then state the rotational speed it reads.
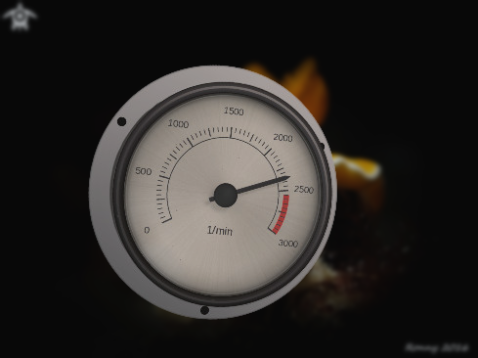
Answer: 2350 rpm
